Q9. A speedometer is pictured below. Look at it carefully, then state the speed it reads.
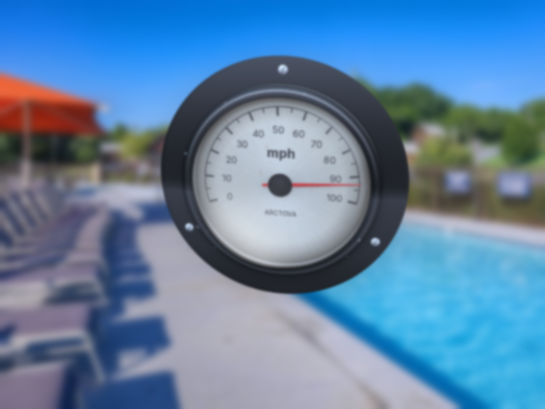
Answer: 92.5 mph
